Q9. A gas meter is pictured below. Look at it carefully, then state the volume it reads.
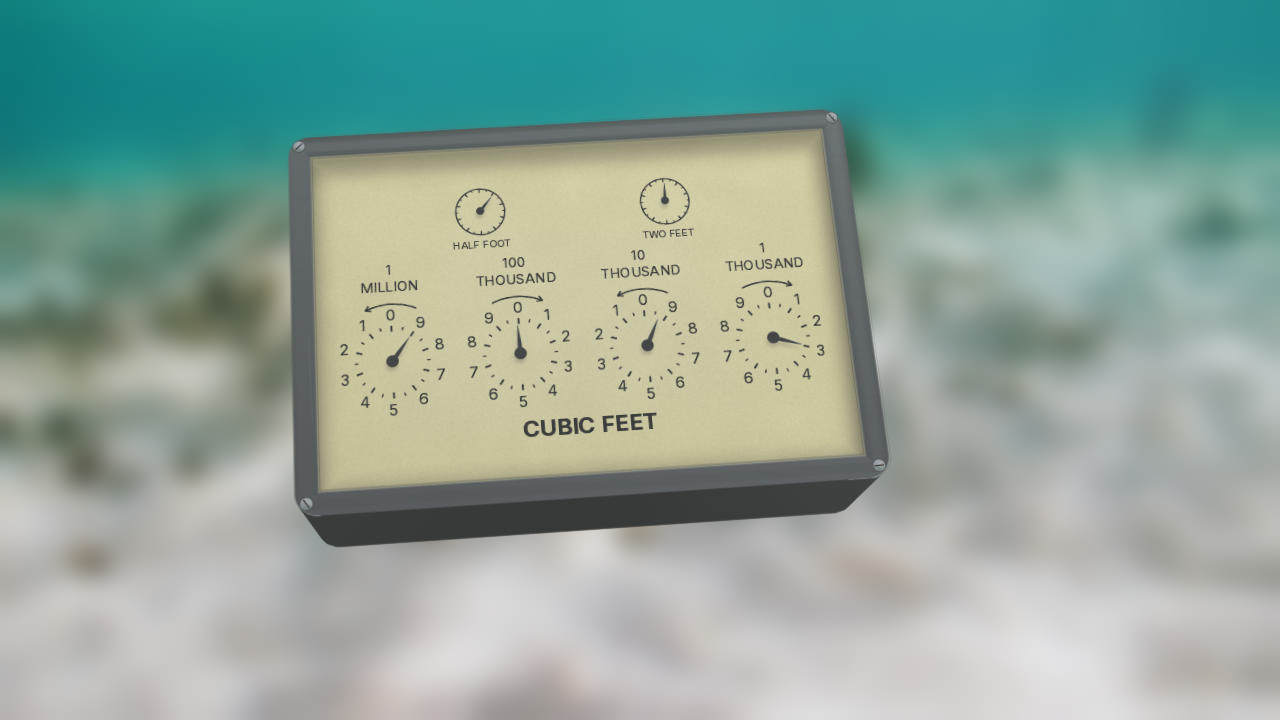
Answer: 899300 ft³
